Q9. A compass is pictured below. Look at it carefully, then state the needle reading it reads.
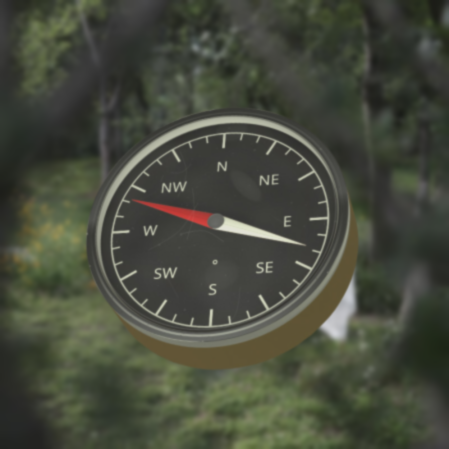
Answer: 290 °
